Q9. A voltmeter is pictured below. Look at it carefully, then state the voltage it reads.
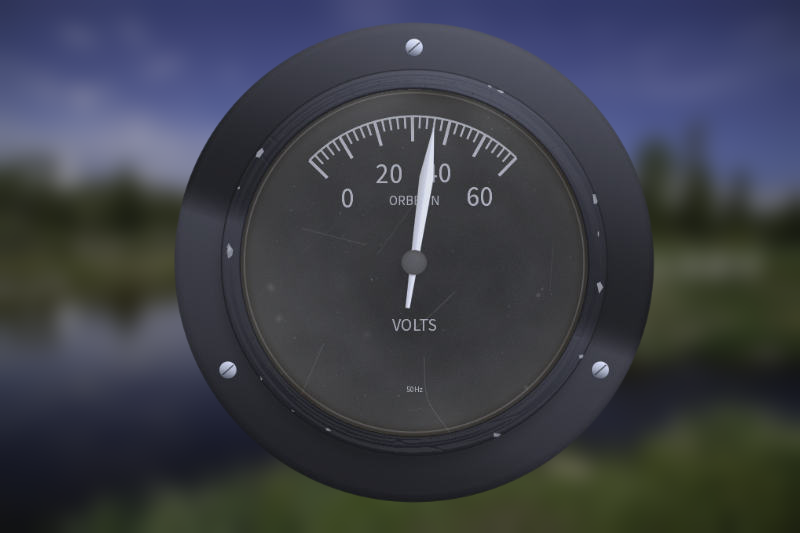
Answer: 36 V
